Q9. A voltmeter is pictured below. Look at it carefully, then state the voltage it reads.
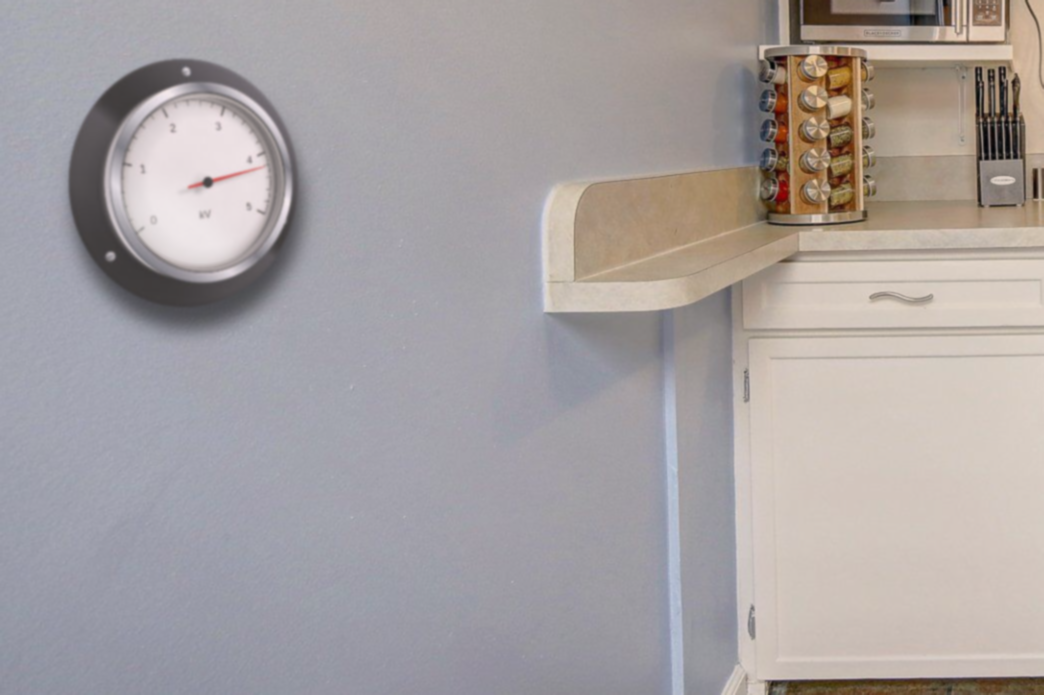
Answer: 4.2 kV
